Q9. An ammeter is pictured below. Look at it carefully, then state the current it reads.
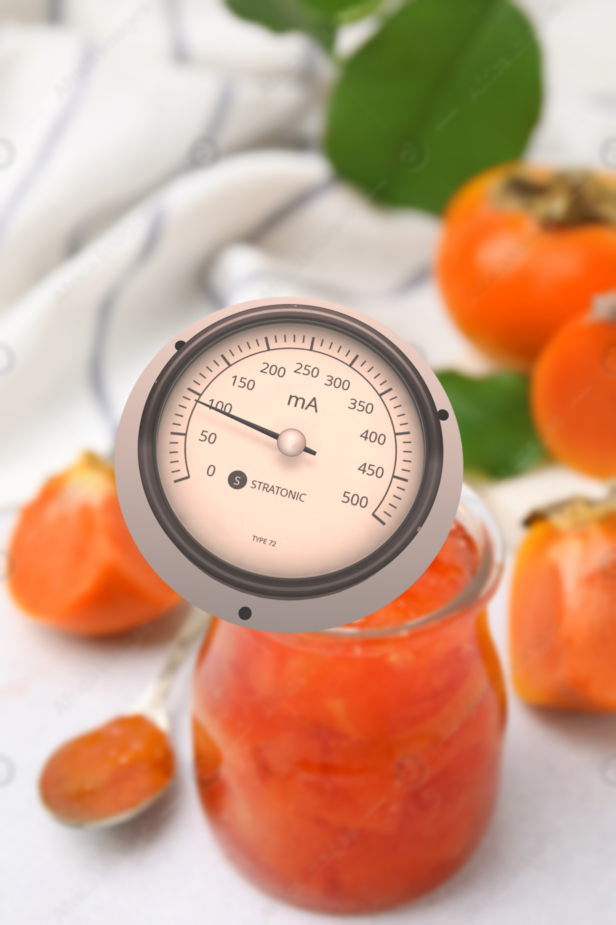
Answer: 90 mA
